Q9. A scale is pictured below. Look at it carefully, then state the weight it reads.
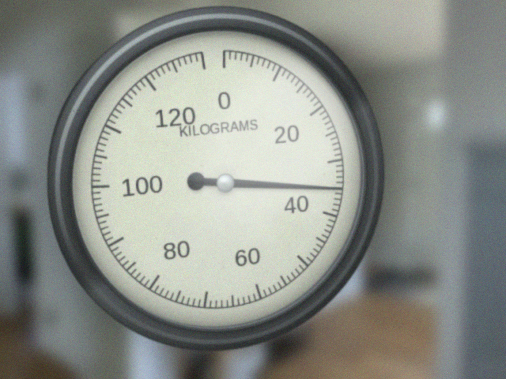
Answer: 35 kg
